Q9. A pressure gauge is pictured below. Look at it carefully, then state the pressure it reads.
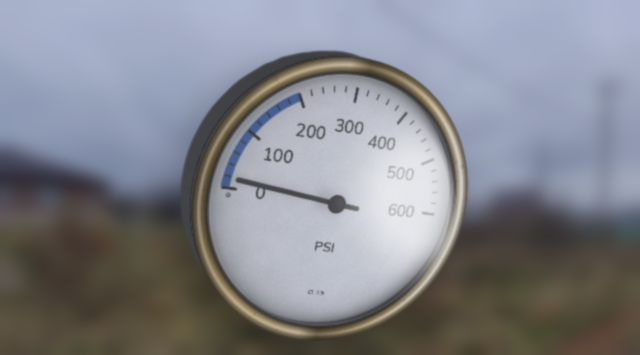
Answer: 20 psi
